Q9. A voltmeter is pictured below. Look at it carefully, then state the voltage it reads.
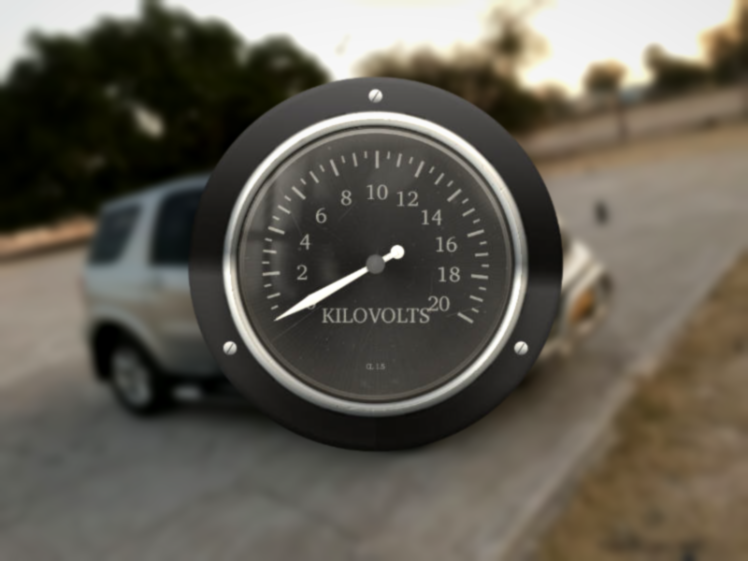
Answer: 0 kV
